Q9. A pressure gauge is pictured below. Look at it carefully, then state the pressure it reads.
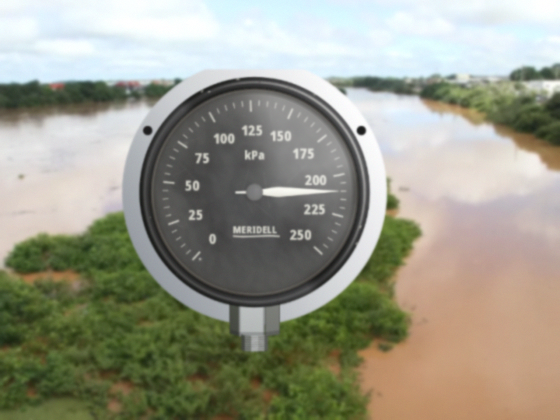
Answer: 210 kPa
